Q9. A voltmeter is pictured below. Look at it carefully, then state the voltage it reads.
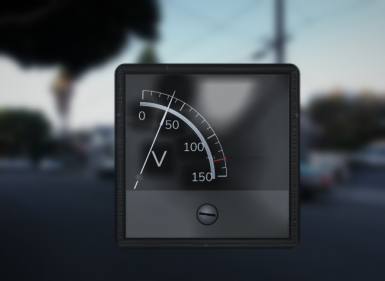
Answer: 35 V
